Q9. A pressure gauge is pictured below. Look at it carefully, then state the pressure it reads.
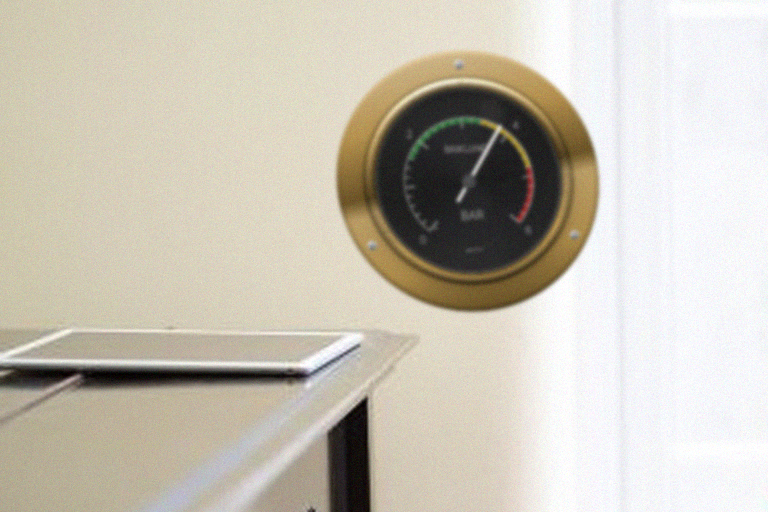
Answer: 3.8 bar
